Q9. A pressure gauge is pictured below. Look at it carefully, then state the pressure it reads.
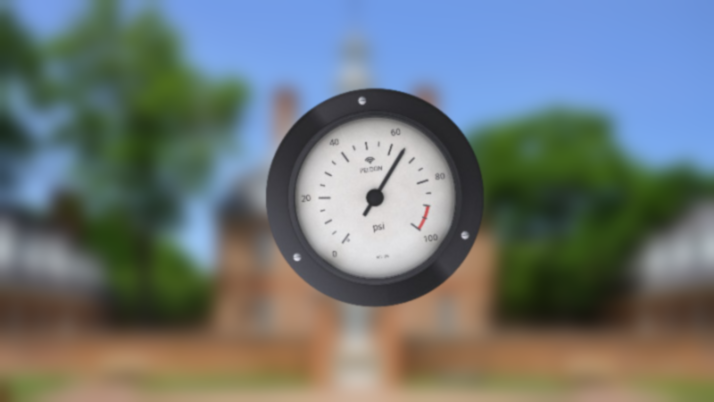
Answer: 65 psi
